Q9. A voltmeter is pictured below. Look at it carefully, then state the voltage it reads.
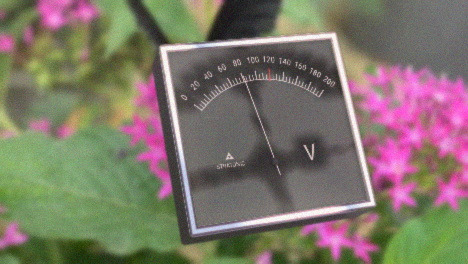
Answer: 80 V
